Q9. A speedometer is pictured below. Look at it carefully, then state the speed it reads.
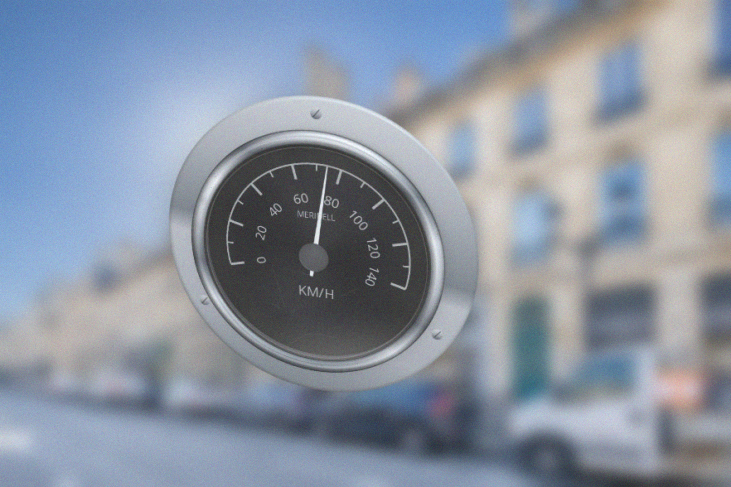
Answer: 75 km/h
